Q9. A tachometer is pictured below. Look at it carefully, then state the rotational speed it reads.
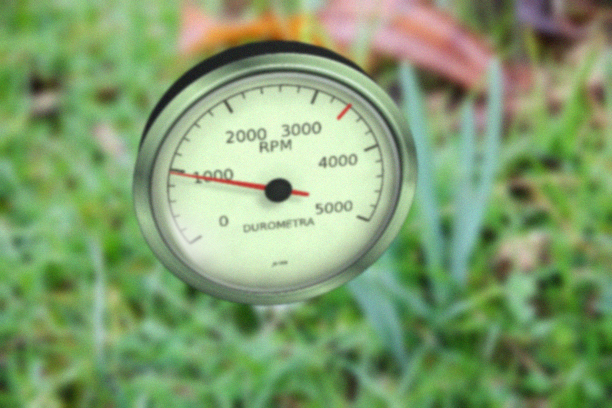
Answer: 1000 rpm
